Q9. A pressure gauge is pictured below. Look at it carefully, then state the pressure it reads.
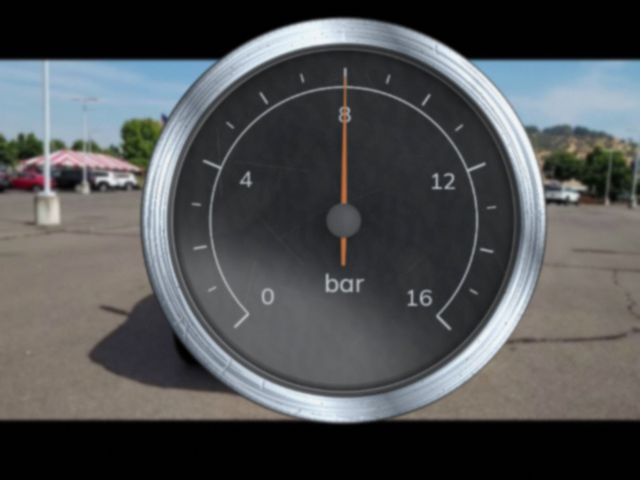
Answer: 8 bar
